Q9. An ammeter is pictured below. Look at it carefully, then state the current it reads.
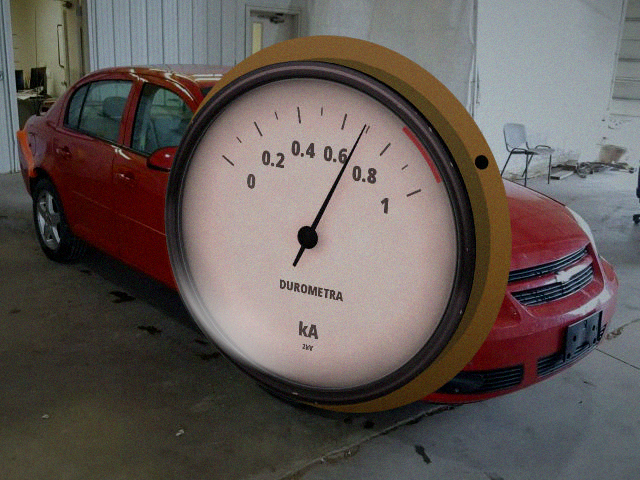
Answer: 0.7 kA
